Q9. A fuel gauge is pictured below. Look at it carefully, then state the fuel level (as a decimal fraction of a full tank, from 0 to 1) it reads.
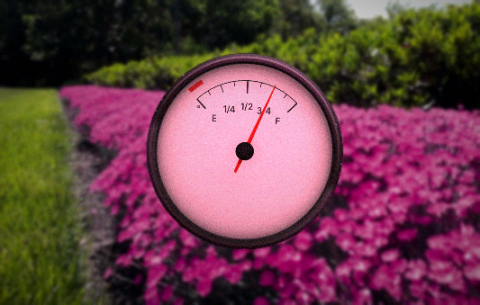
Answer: 0.75
